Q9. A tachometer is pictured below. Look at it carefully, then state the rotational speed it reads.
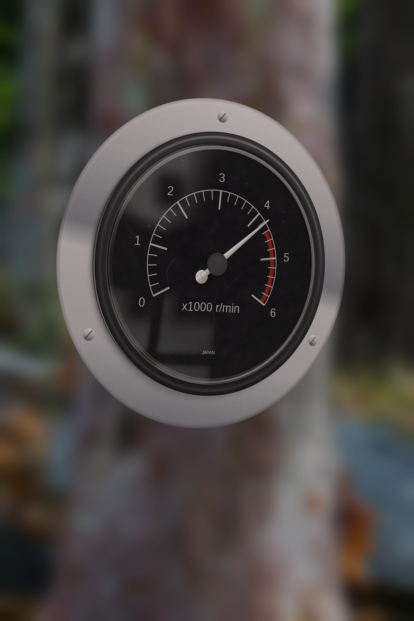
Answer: 4200 rpm
